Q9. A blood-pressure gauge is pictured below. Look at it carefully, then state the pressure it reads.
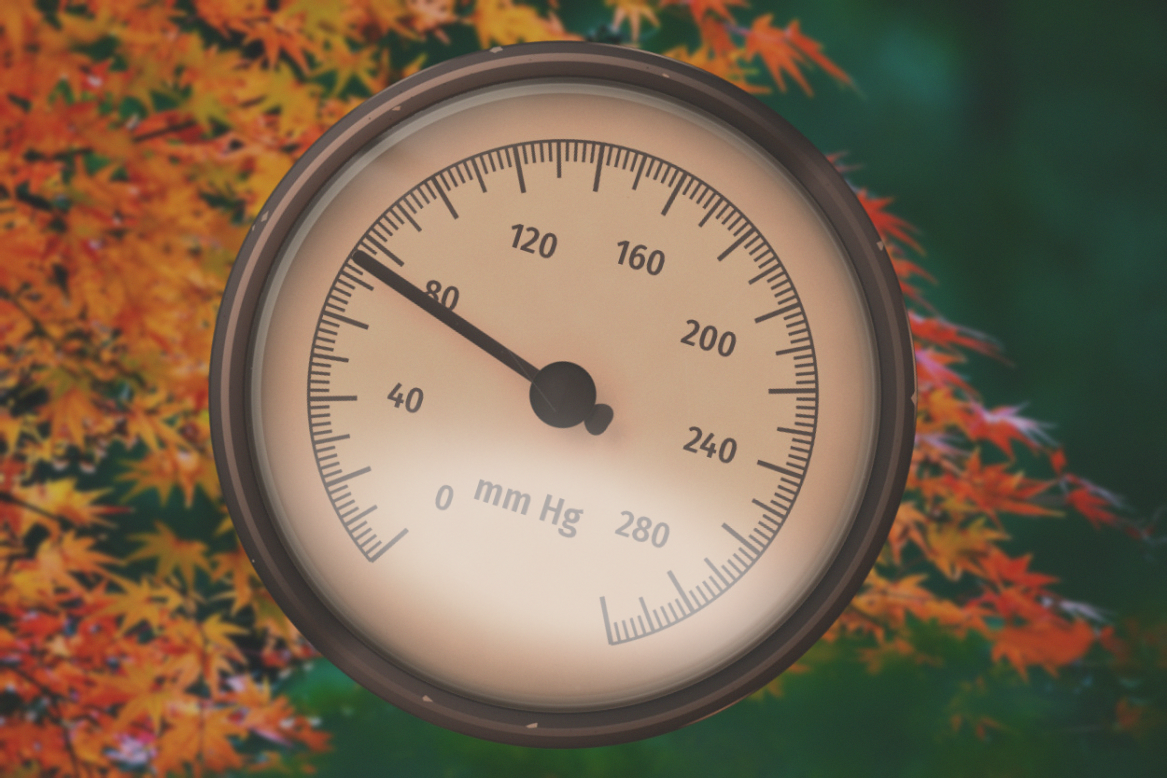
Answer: 75 mmHg
